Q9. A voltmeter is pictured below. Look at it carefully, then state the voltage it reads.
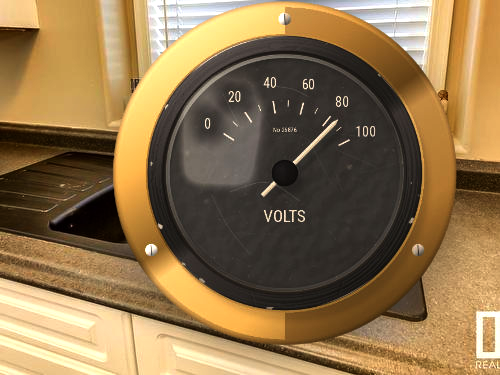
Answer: 85 V
